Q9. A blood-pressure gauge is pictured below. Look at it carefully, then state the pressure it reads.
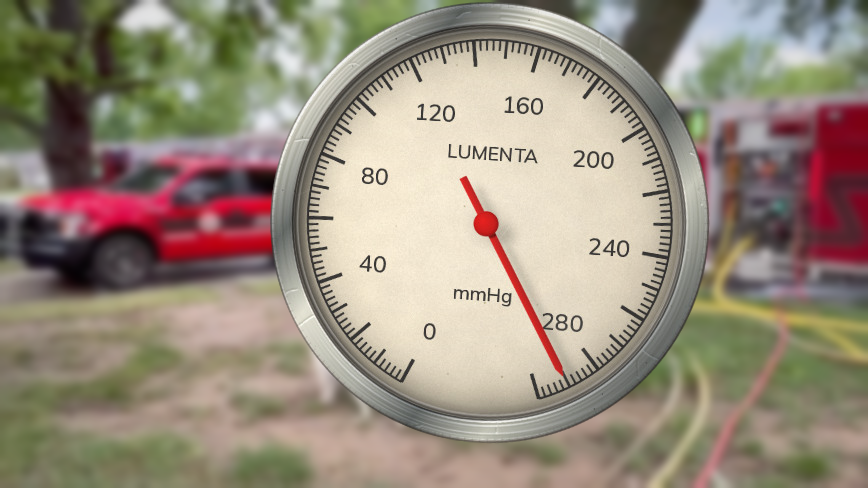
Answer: 290 mmHg
